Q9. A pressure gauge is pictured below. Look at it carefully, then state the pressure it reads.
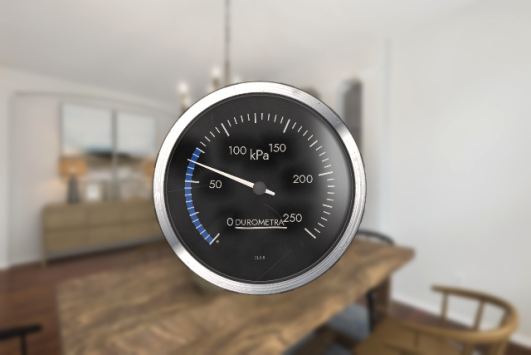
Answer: 65 kPa
